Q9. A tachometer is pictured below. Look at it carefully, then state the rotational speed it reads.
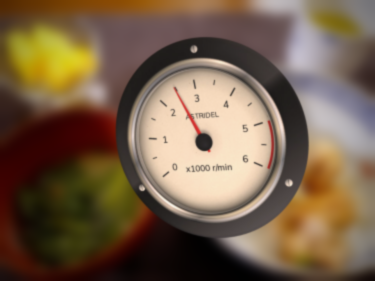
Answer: 2500 rpm
